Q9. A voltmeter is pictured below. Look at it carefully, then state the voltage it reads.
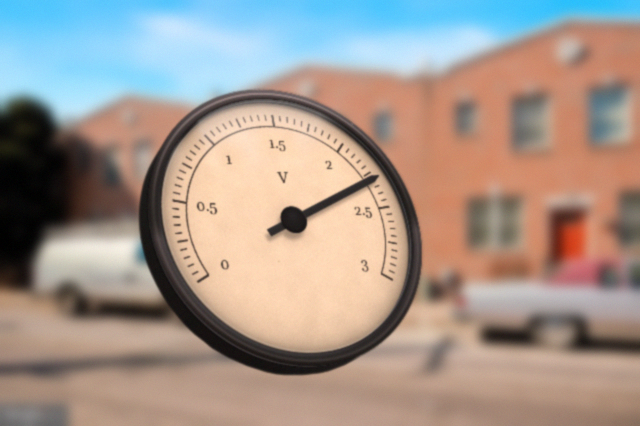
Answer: 2.3 V
